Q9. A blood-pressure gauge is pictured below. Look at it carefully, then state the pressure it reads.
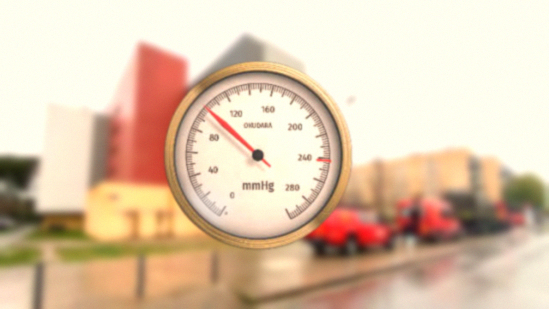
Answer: 100 mmHg
